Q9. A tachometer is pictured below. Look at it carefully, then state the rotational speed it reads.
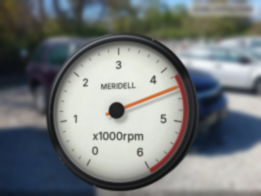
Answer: 4400 rpm
